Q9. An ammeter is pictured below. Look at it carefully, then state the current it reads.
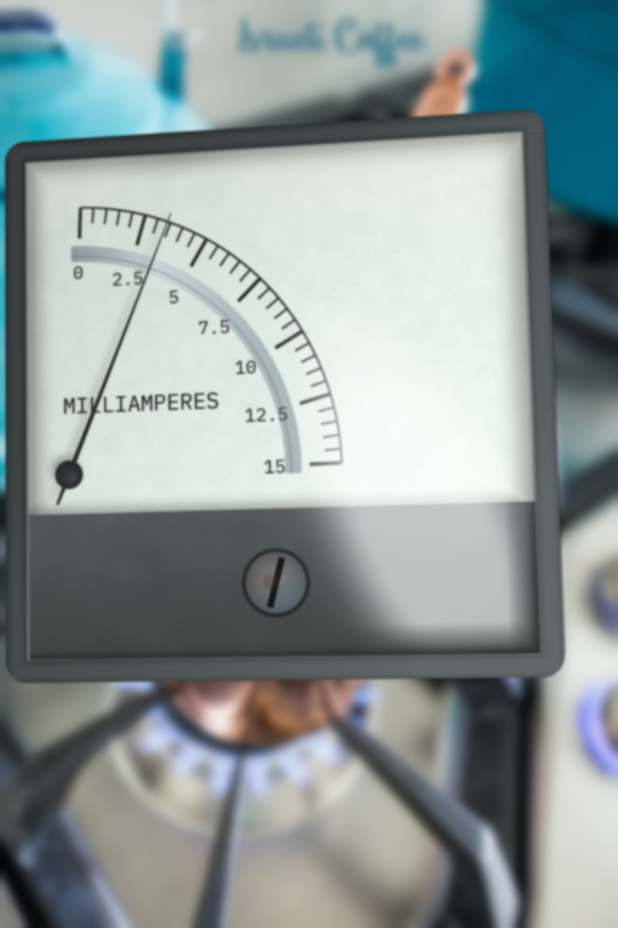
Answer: 3.5 mA
